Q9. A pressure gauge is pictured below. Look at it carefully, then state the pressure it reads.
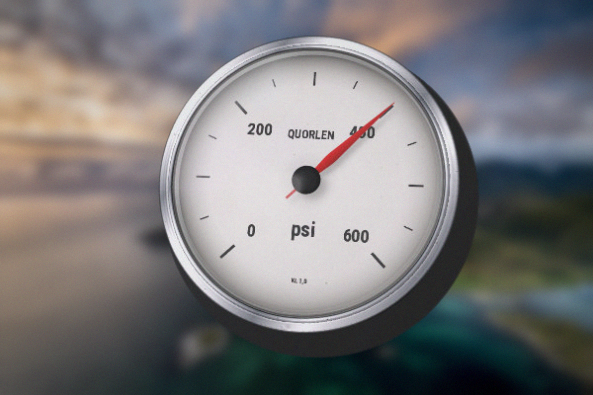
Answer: 400 psi
